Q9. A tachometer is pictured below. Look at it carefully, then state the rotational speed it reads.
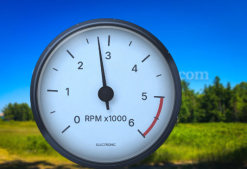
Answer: 2750 rpm
